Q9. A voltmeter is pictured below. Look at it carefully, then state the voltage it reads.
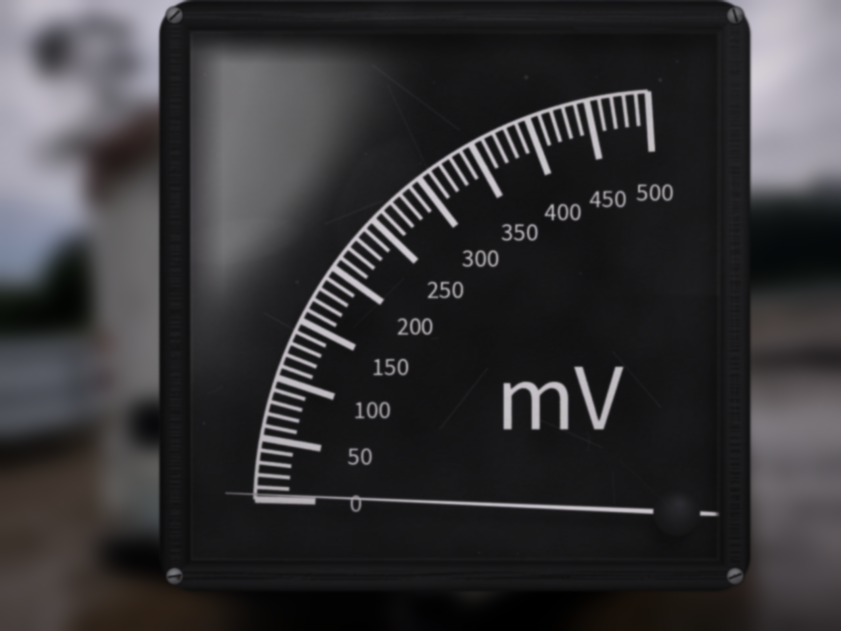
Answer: 5 mV
